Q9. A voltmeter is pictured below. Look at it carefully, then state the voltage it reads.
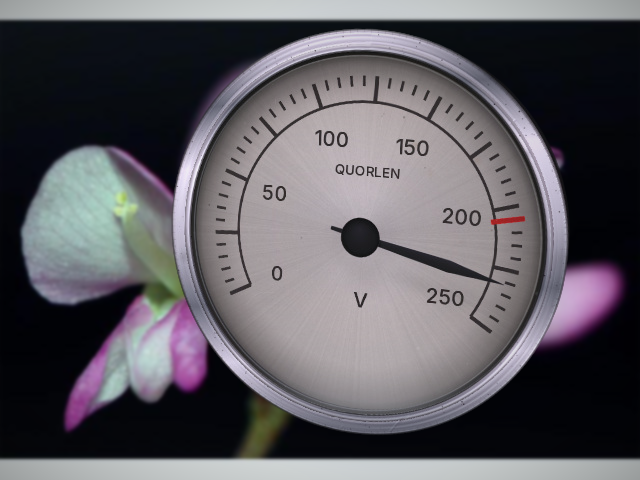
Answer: 230 V
